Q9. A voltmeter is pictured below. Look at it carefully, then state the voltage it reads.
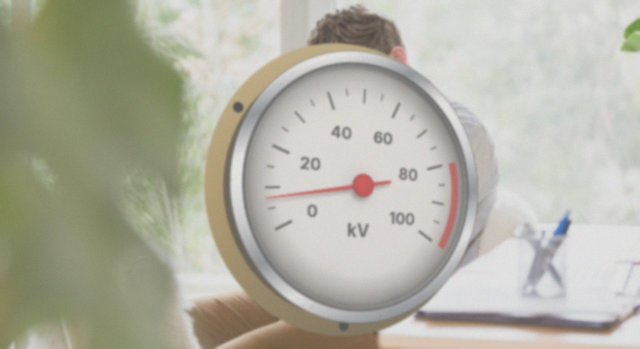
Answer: 7.5 kV
